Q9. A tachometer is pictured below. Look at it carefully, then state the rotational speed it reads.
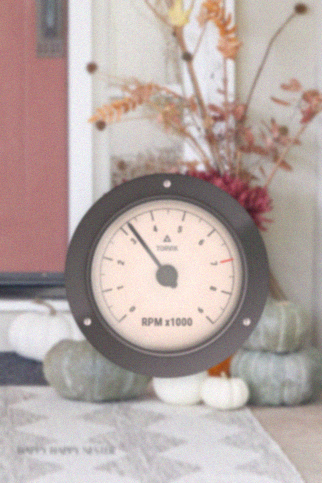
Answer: 3250 rpm
